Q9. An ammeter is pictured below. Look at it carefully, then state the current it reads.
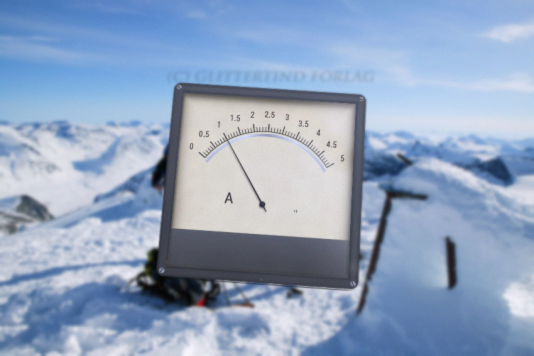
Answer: 1 A
